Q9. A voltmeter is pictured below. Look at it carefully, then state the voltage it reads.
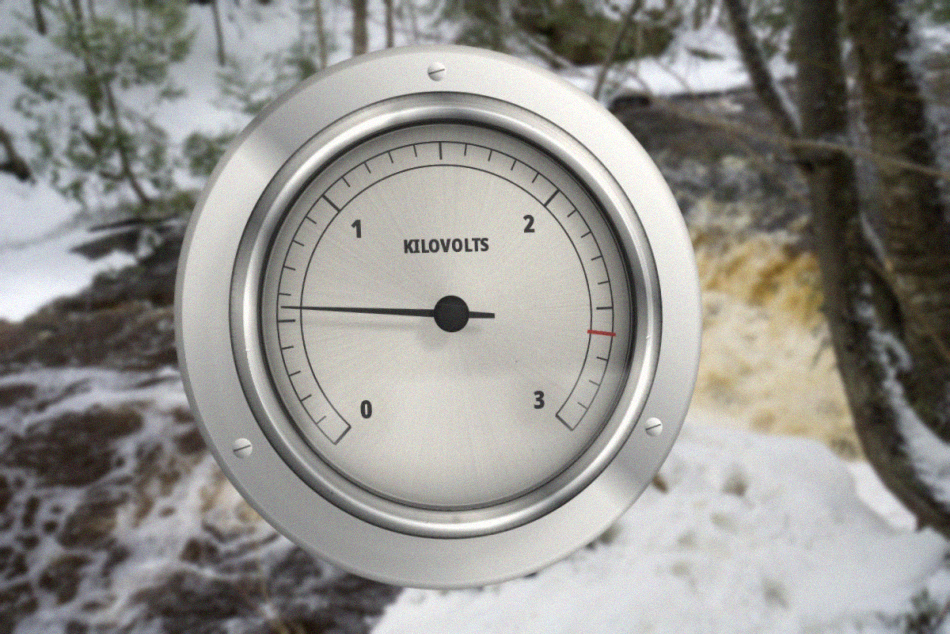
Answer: 0.55 kV
